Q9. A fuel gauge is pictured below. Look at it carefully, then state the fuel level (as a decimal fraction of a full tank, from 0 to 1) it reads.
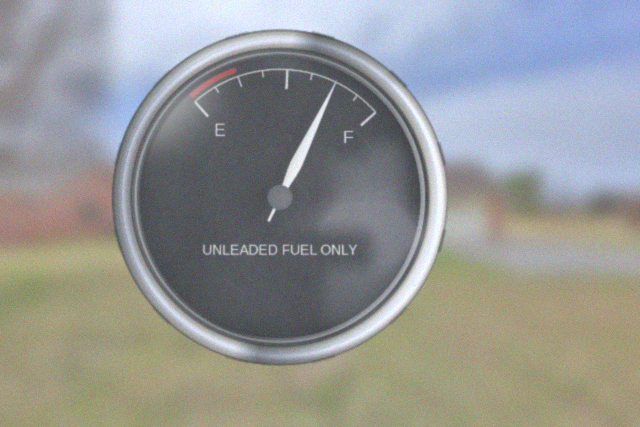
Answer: 0.75
